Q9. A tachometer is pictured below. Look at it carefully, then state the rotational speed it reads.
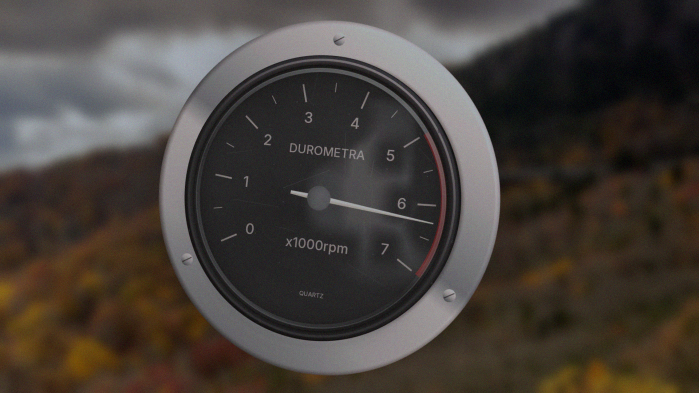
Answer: 6250 rpm
